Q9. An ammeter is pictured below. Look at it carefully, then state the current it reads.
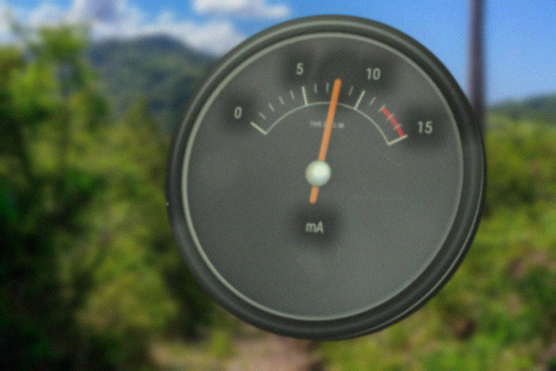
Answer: 8 mA
